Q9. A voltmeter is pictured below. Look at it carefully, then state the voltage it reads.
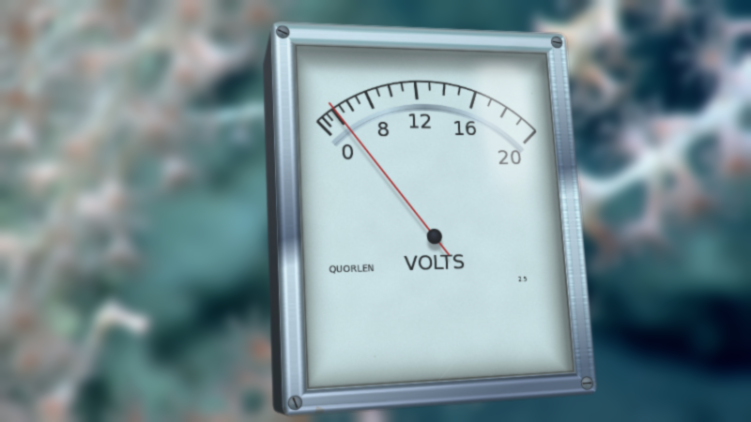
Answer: 4 V
